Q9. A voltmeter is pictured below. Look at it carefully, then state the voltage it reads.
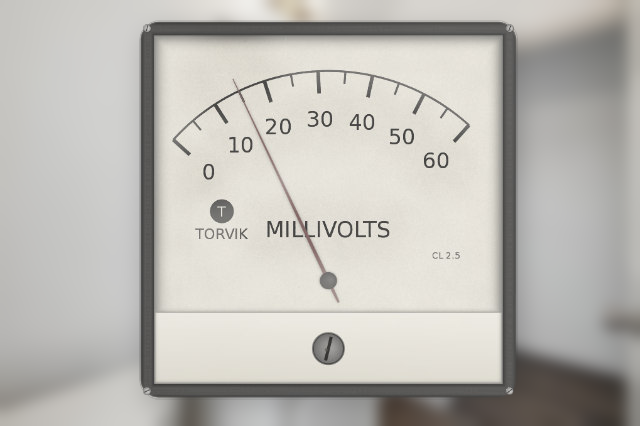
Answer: 15 mV
